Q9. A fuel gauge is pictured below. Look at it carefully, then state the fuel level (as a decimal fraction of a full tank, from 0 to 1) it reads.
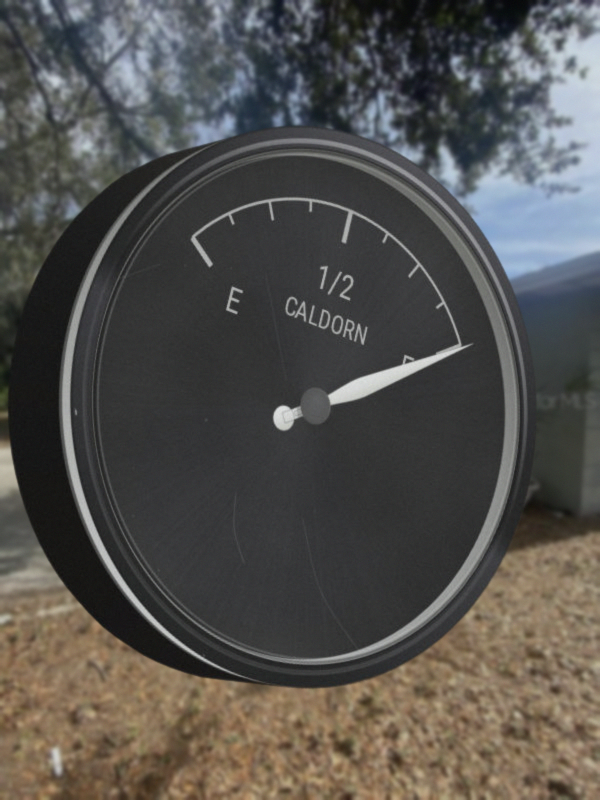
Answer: 1
